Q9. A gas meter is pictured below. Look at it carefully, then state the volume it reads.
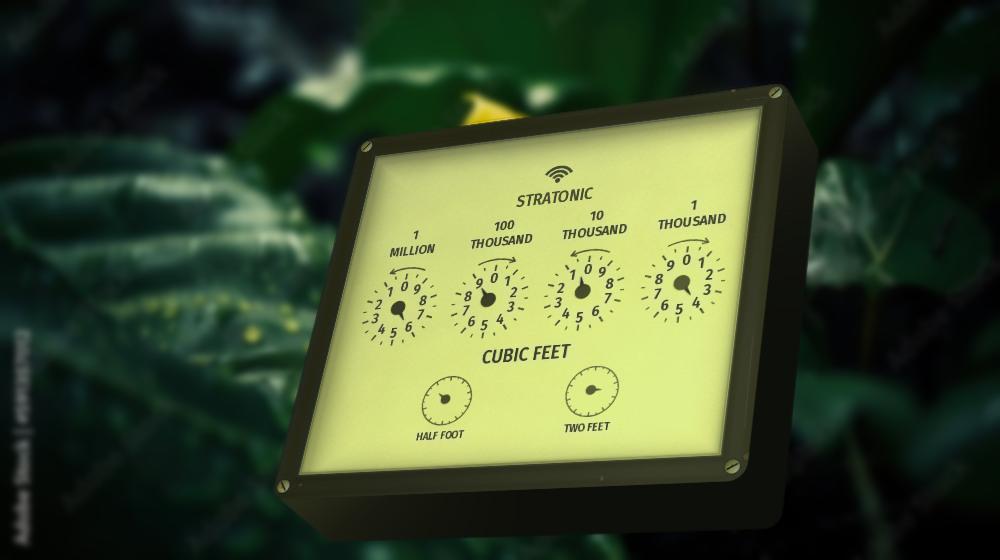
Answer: 590400 ft³
